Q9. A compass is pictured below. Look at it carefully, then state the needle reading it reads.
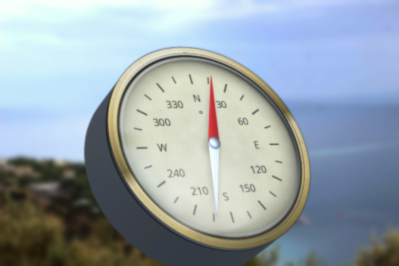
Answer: 15 °
